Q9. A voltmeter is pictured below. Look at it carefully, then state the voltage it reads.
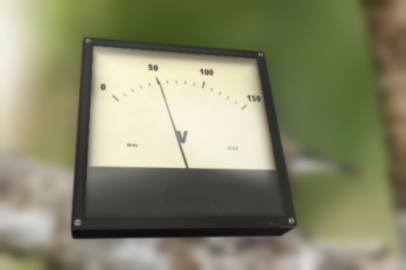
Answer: 50 V
